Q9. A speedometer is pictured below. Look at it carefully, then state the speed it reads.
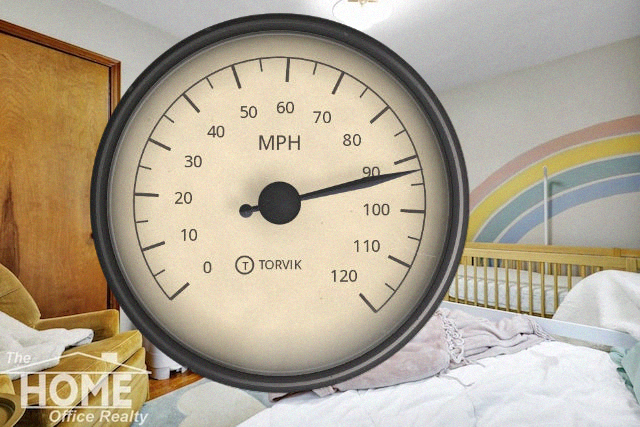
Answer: 92.5 mph
